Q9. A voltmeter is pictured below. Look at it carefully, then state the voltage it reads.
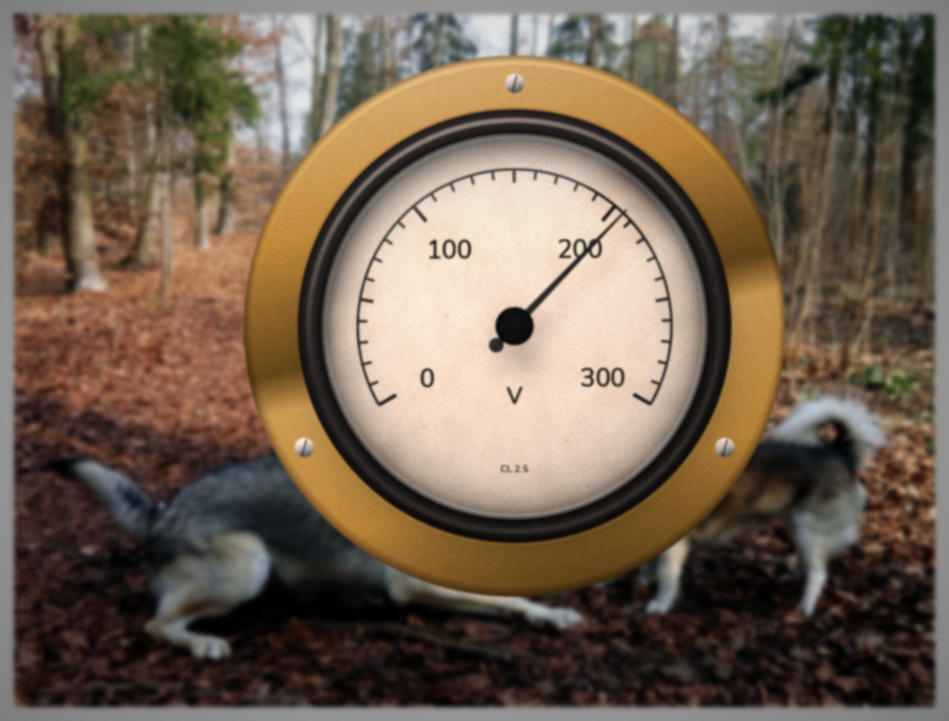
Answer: 205 V
